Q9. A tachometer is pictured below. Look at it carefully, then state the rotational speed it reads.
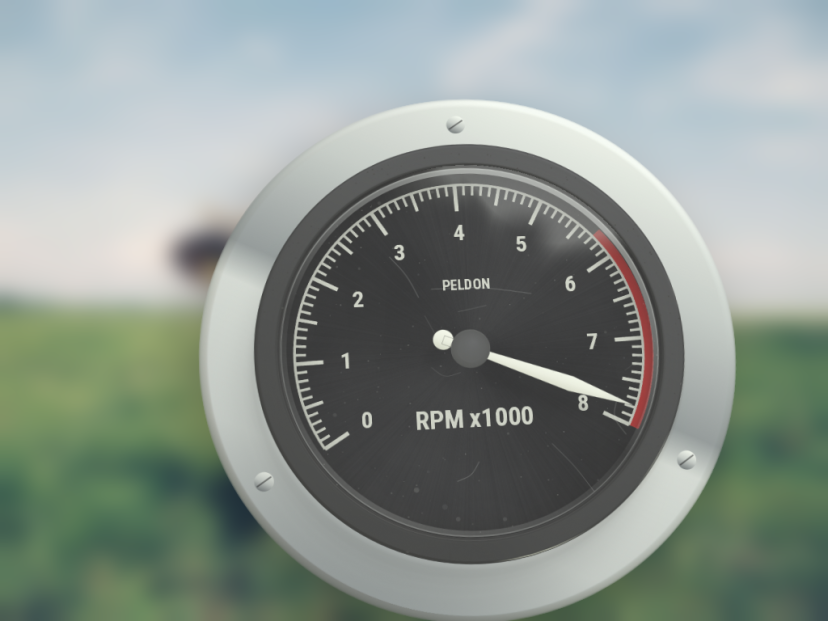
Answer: 7800 rpm
